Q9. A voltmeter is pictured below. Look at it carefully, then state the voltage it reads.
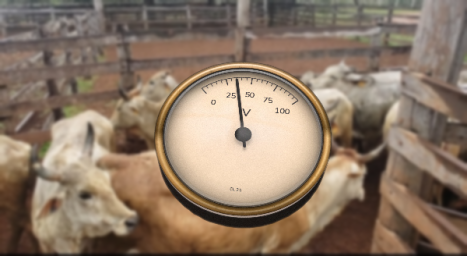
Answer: 35 V
